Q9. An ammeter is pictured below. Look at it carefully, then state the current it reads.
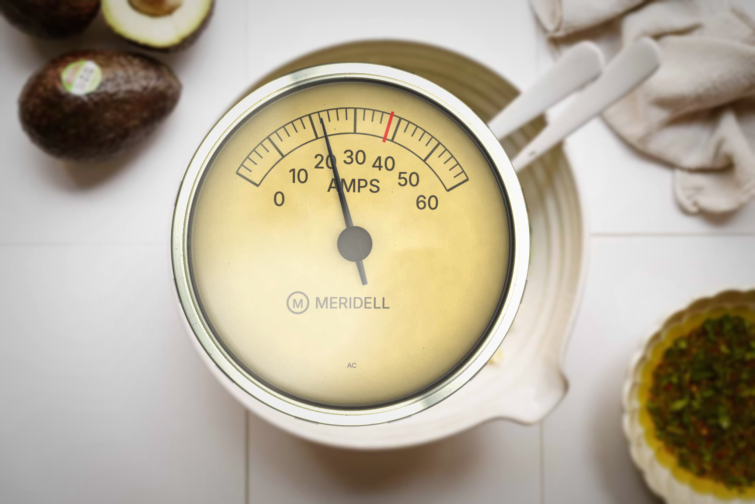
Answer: 22 A
